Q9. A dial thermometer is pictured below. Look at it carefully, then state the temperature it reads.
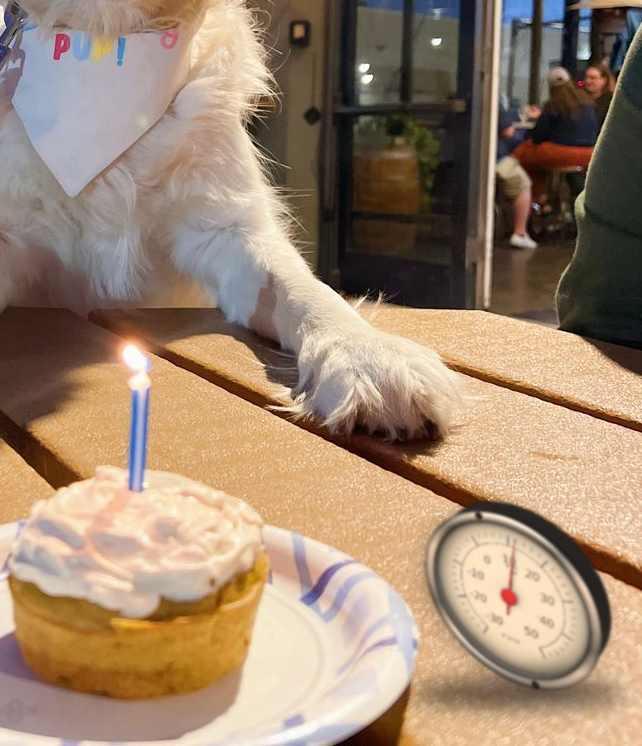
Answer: 12 °C
